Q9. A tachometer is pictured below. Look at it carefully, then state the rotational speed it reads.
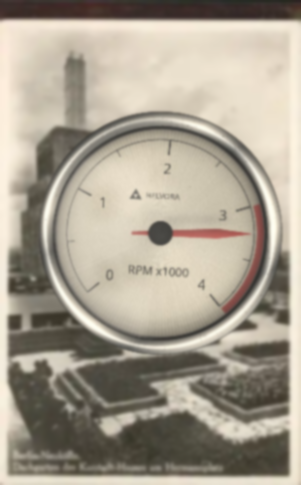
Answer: 3250 rpm
